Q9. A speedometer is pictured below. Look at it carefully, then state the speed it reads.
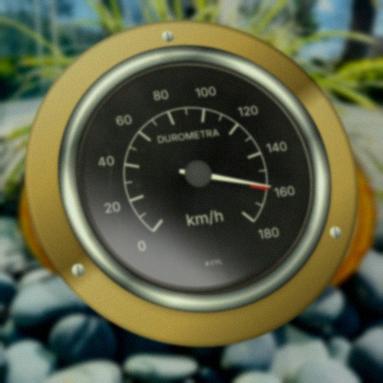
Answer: 160 km/h
